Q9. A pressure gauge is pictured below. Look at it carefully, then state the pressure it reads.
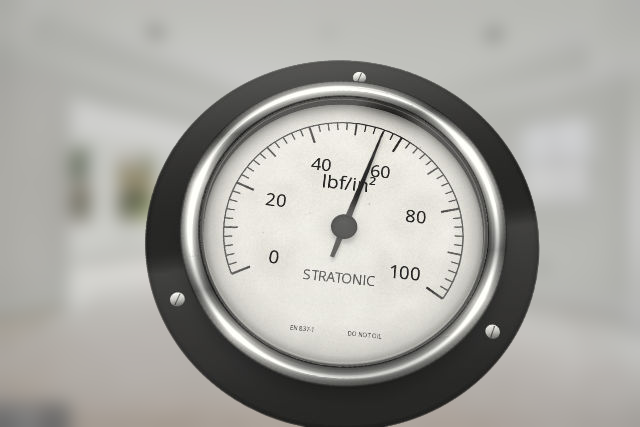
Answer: 56 psi
